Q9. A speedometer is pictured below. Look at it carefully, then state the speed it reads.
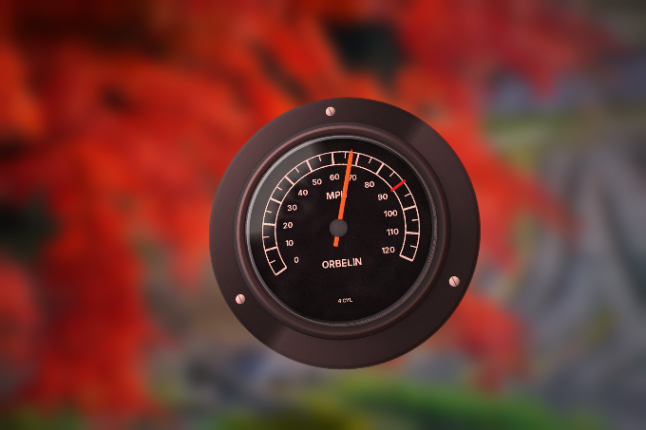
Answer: 67.5 mph
